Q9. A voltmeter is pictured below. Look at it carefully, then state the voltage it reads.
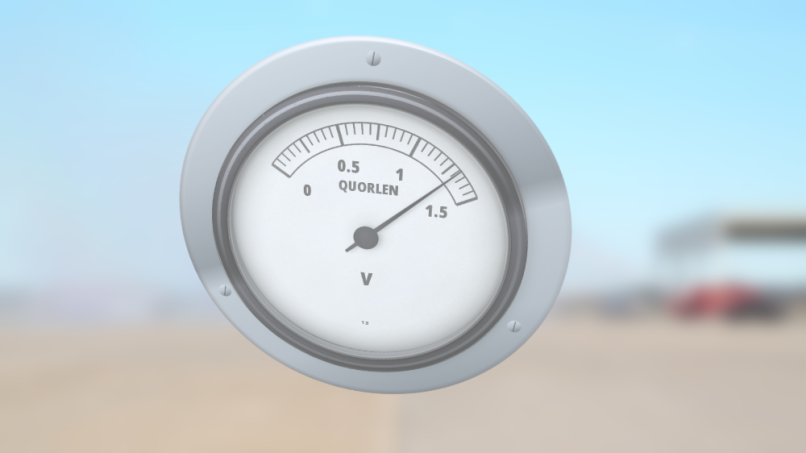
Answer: 1.3 V
